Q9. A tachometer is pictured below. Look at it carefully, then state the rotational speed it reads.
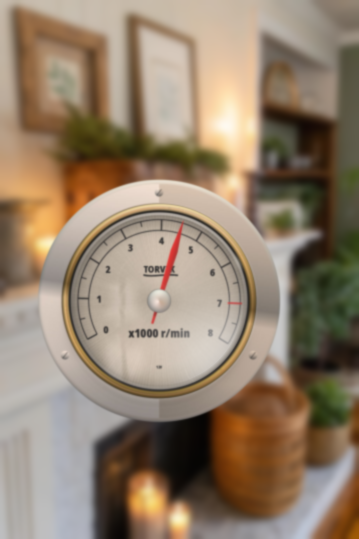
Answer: 4500 rpm
